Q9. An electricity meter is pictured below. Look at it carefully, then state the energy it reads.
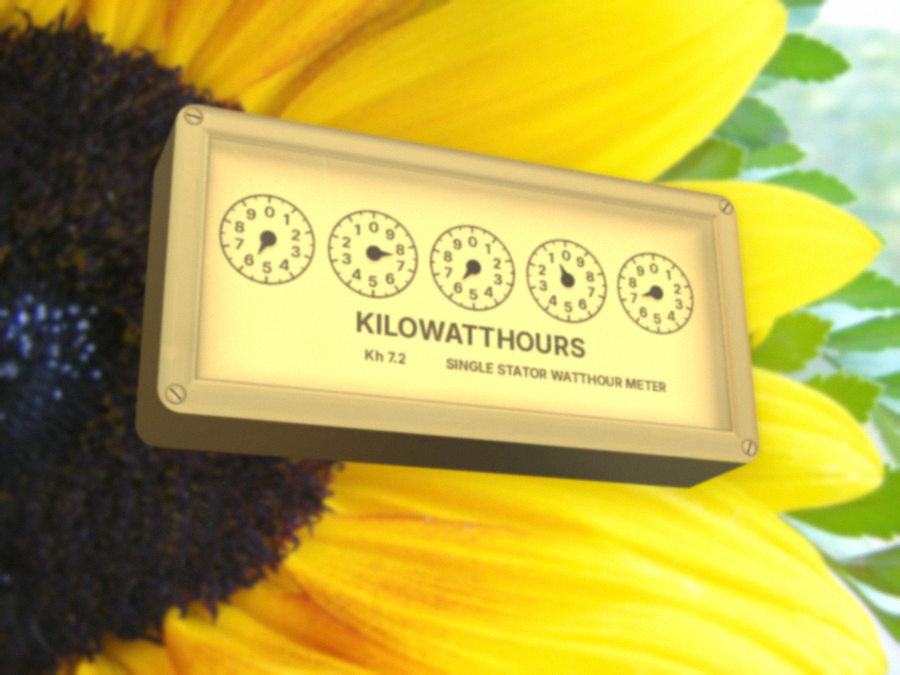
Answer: 57607 kWh
